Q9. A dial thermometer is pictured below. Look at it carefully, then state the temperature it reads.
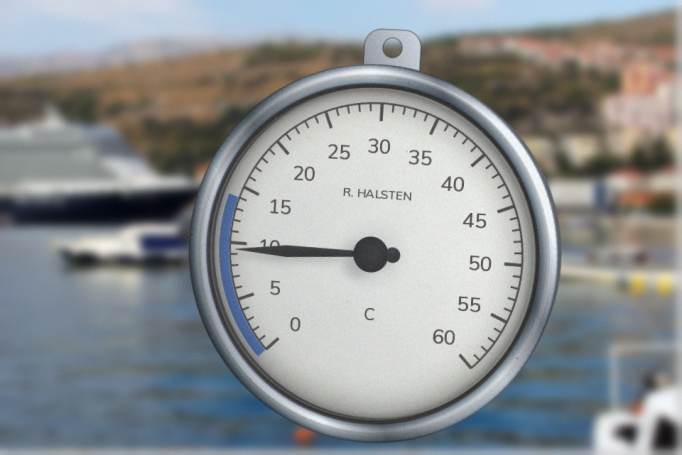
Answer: 9.5 °C
